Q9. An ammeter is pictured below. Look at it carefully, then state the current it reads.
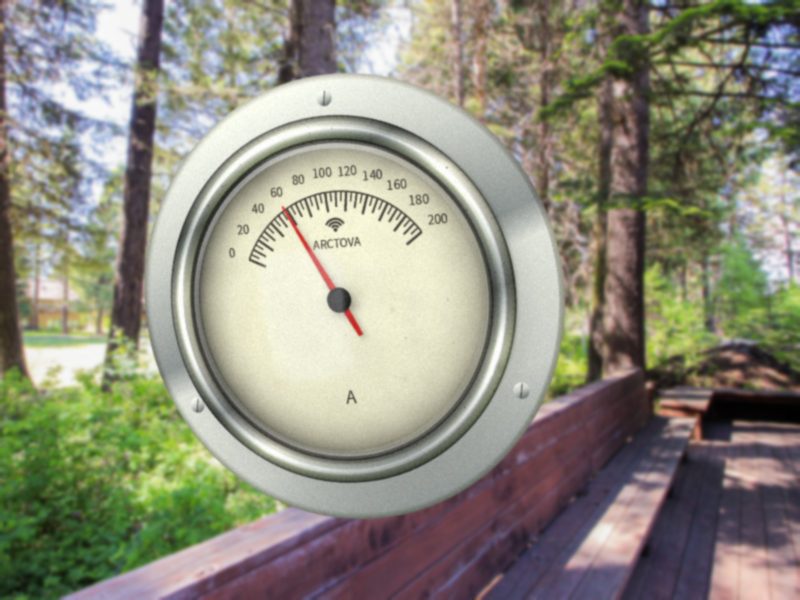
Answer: 60 A
